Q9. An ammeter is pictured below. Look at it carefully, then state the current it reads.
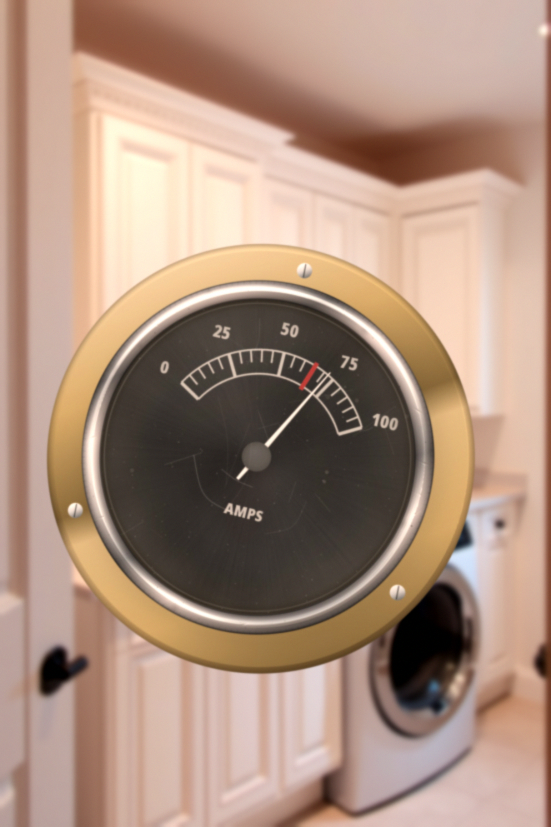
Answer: 72.5 A
